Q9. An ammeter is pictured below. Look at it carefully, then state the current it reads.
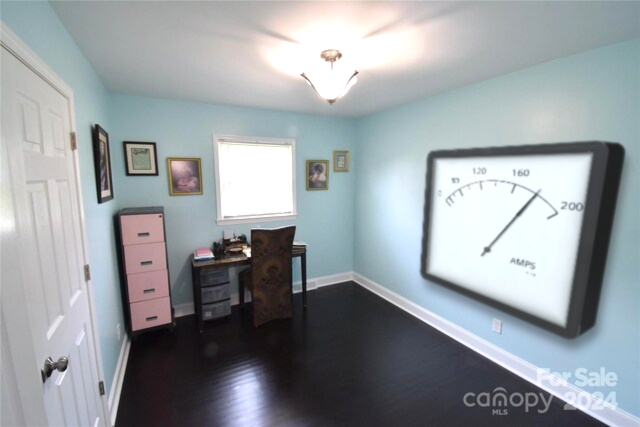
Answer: 180 A
